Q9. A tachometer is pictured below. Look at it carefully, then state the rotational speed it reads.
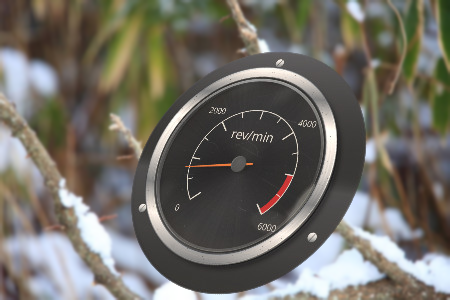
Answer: 750 rpm
